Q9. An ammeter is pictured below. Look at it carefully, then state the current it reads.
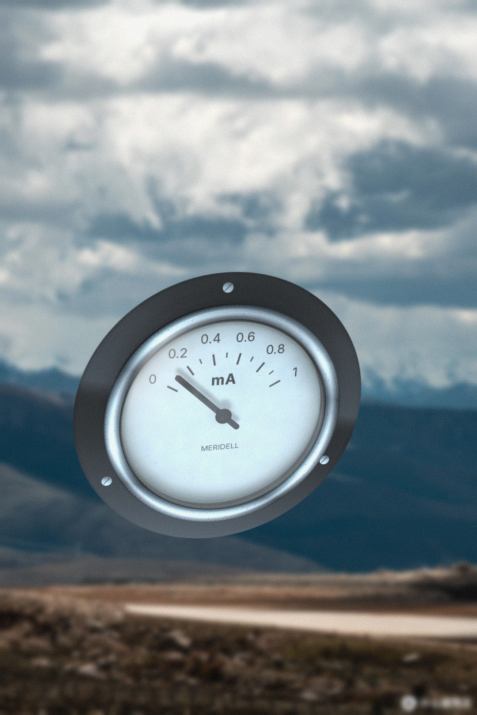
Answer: 0.1 mA
